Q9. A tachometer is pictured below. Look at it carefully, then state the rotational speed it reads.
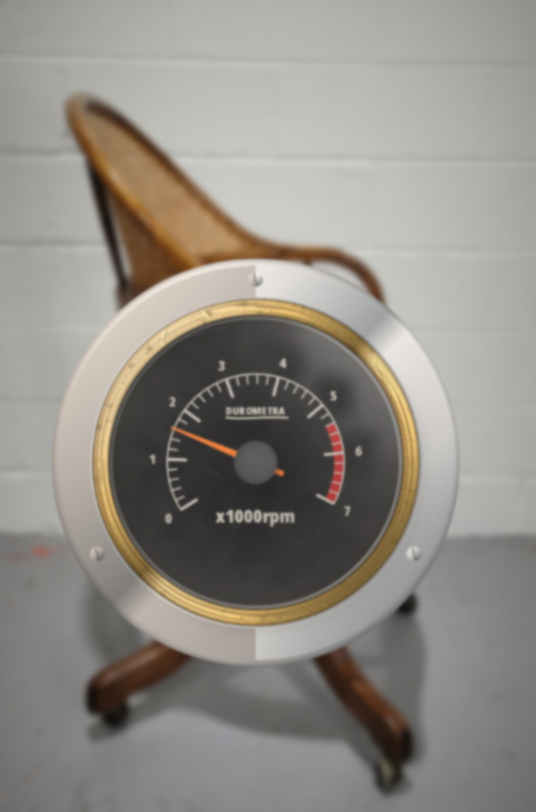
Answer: 1600 rpm
